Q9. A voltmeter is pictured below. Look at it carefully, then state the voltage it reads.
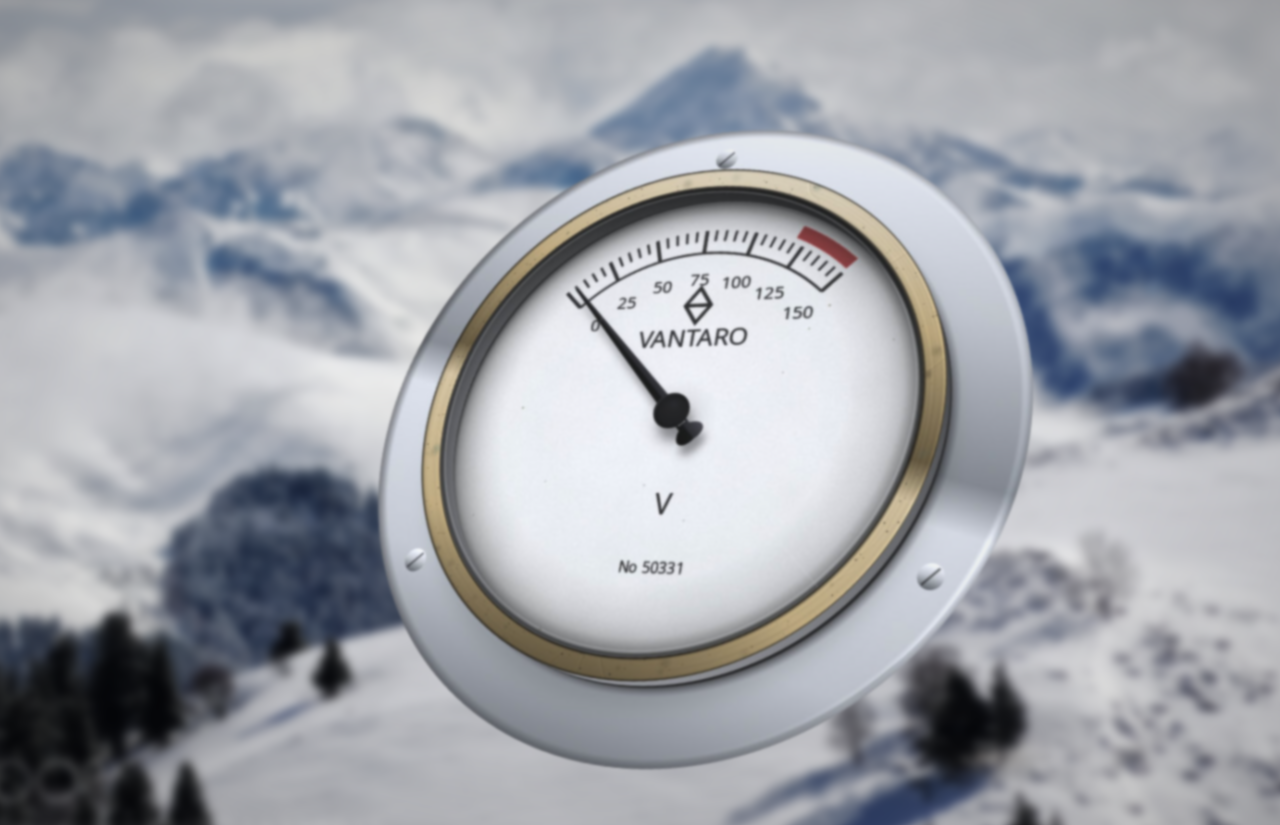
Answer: 5 V
